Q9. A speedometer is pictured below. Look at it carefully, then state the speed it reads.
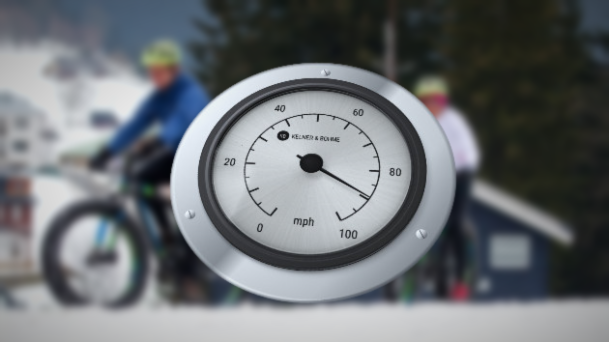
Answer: 90 mph
